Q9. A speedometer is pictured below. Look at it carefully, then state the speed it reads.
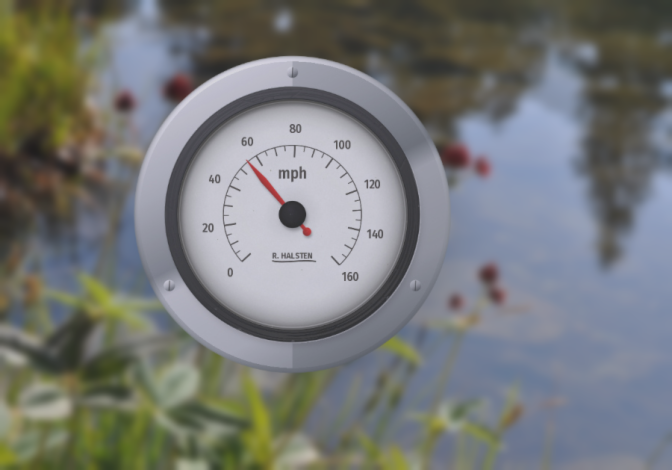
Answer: 55 mph
